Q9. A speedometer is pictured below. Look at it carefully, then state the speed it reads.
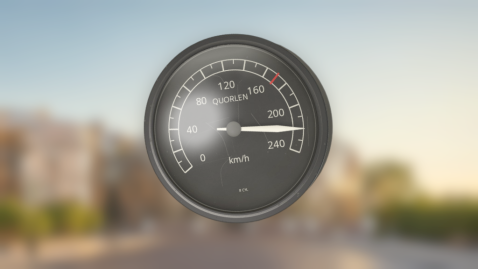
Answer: 220 km/h
